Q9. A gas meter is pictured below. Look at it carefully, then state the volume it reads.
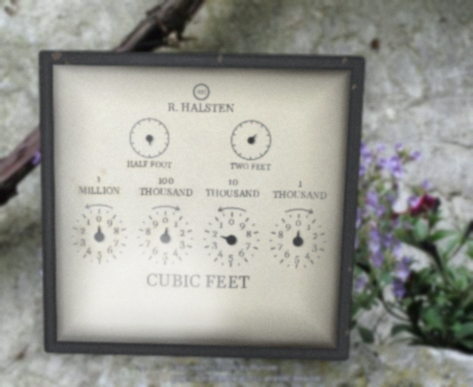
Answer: 2000 ft³
